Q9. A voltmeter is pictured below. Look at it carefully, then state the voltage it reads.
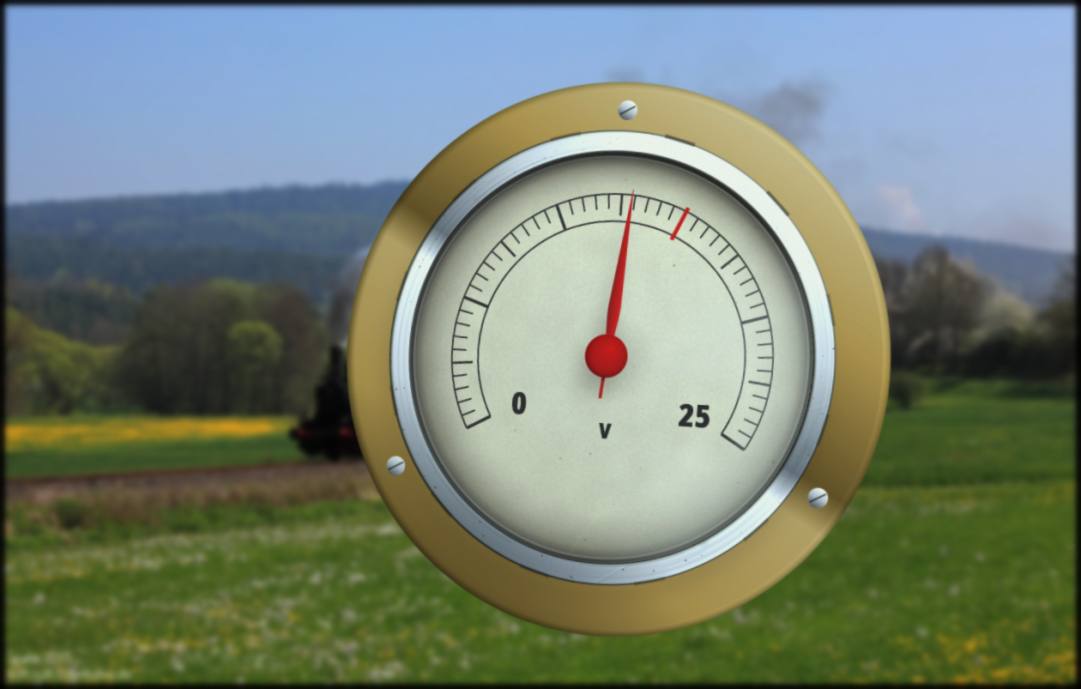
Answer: 13 V
